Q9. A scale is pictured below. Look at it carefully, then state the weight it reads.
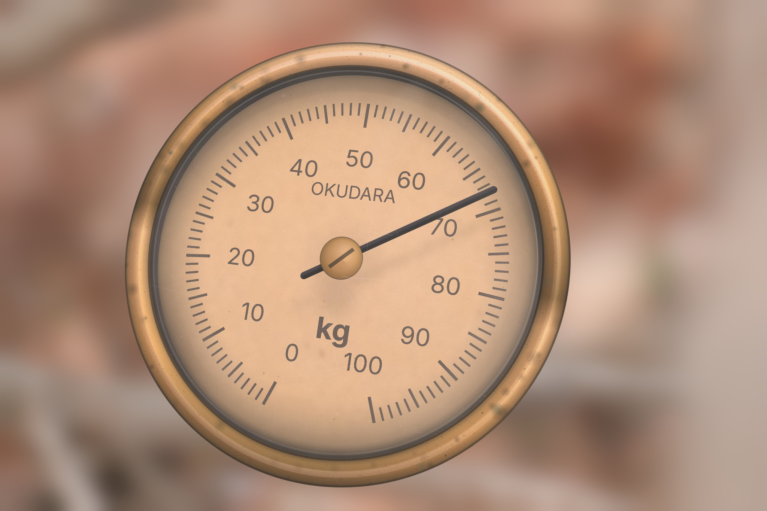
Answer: 68 kg
